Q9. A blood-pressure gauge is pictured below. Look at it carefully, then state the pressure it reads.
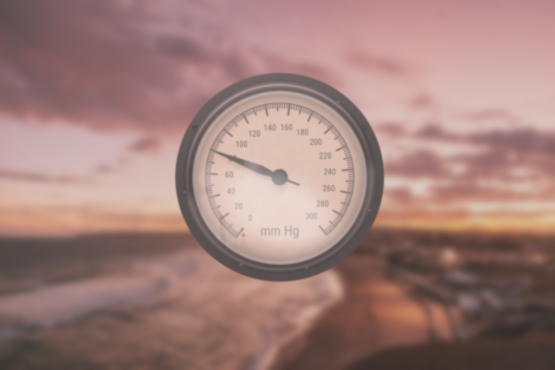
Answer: 80 mmHg
